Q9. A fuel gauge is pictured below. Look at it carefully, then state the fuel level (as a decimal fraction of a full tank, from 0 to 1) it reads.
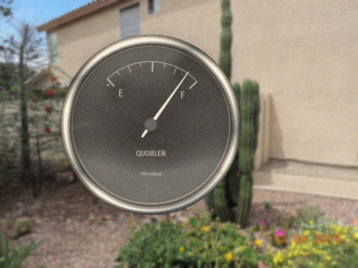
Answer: 0.875
